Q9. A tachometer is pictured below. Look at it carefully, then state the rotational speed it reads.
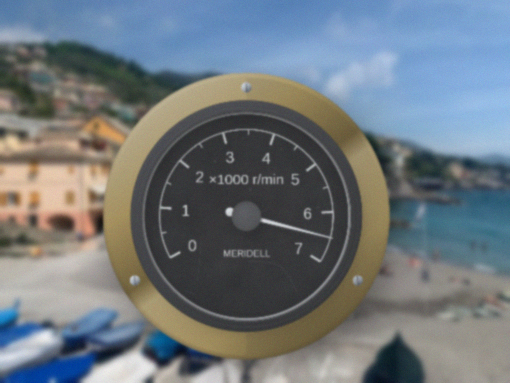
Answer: 6500 rpm
